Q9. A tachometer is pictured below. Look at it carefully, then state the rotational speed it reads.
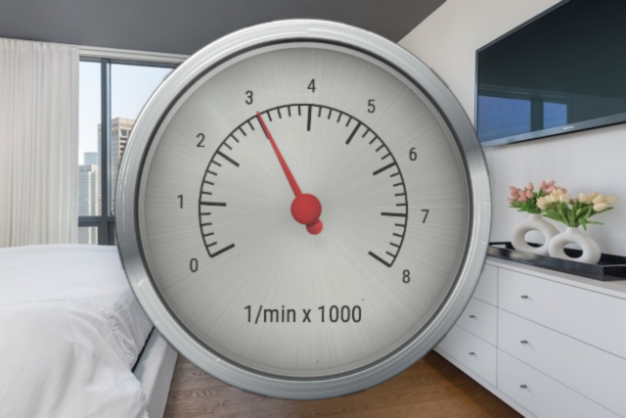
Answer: 3000 rpm
